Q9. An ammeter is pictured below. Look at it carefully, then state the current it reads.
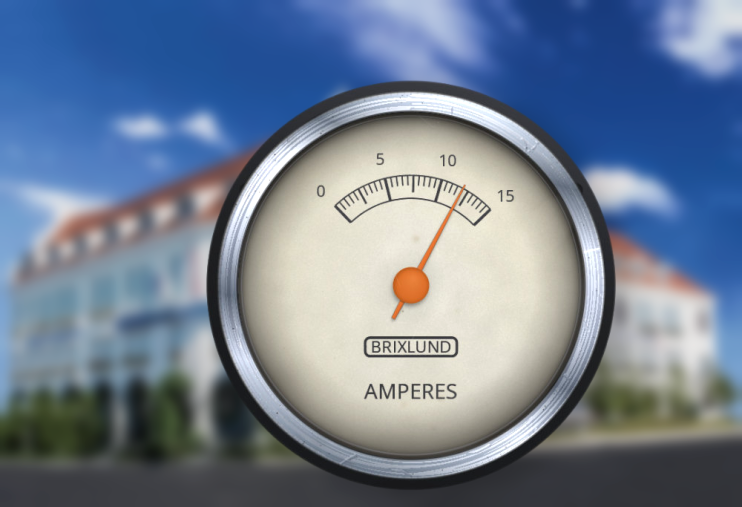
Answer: 12 A
